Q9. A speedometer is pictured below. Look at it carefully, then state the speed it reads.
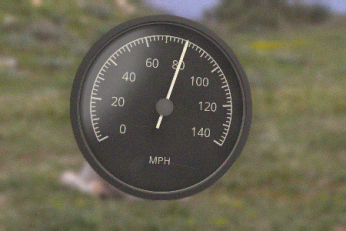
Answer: 80 mph
